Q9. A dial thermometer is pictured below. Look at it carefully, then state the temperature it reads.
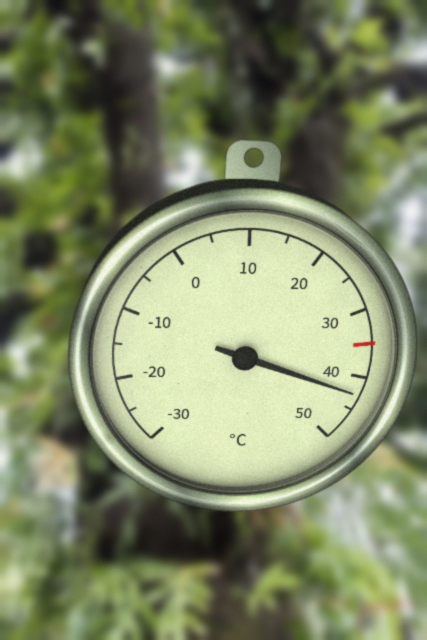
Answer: 42.5 °C
